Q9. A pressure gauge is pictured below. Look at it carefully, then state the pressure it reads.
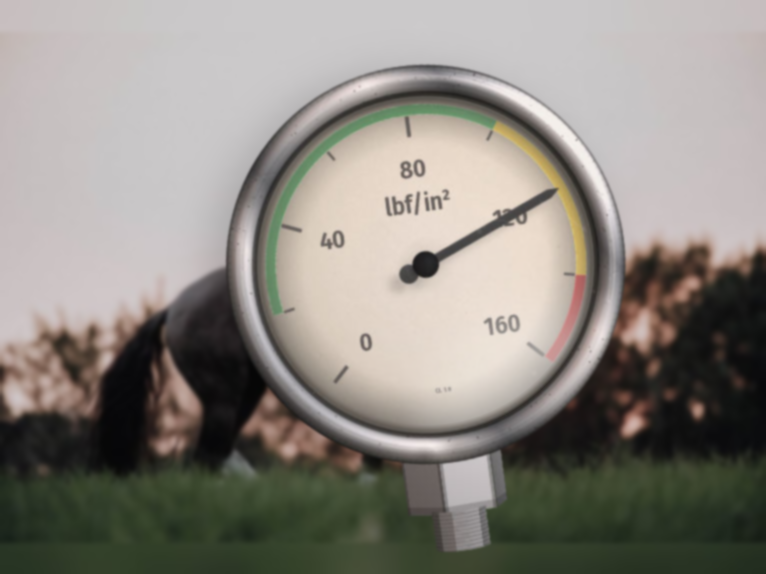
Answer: 120 psi
